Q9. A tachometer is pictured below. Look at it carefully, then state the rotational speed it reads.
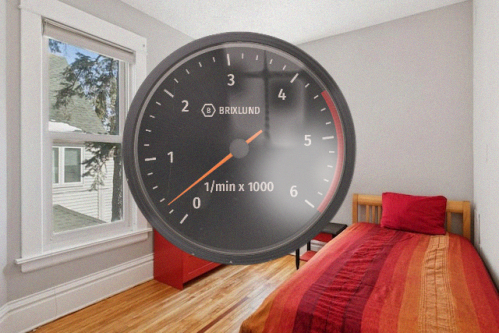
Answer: 300 rpm
